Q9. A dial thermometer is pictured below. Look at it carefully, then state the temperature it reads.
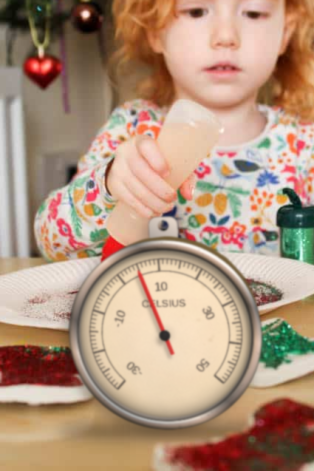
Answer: 5 °C
